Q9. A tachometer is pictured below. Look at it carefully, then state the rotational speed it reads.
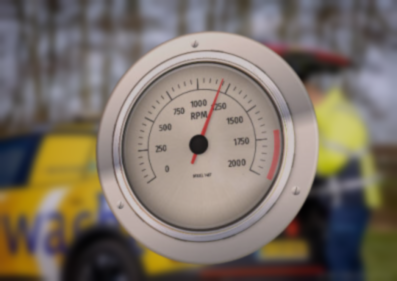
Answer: 1200 rpm
